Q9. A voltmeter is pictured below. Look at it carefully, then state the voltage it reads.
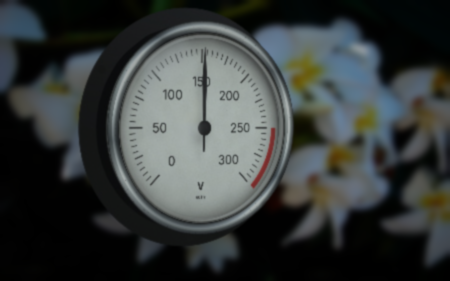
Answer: 150 V
